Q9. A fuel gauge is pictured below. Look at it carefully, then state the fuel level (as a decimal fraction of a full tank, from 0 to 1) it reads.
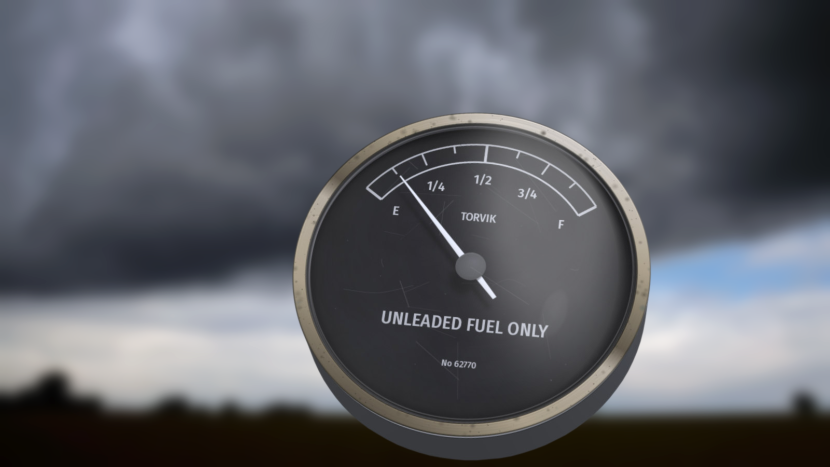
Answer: 0.125
